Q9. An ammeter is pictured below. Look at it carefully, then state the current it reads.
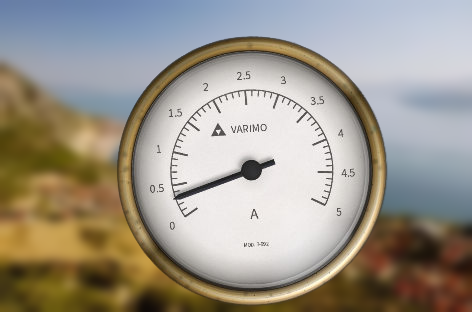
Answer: 0.3 A
